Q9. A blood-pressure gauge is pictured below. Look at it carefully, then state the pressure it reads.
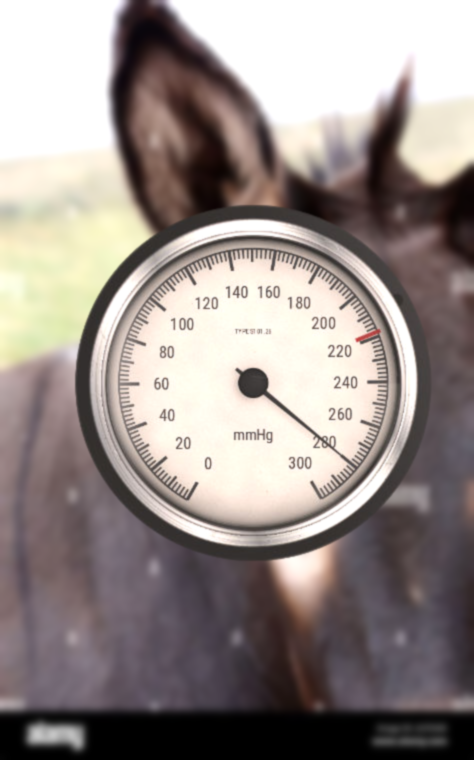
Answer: 280 mmHg
